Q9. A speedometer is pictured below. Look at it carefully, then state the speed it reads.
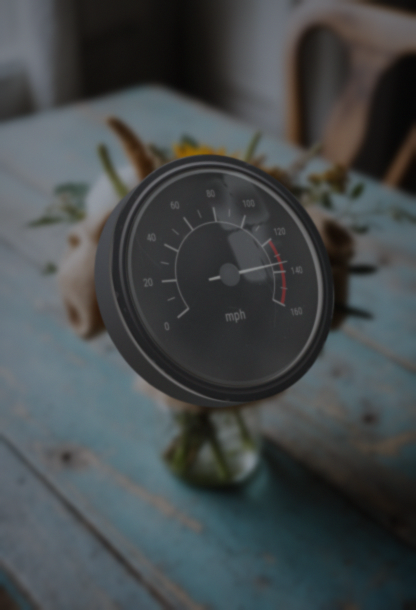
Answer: 135 mph
